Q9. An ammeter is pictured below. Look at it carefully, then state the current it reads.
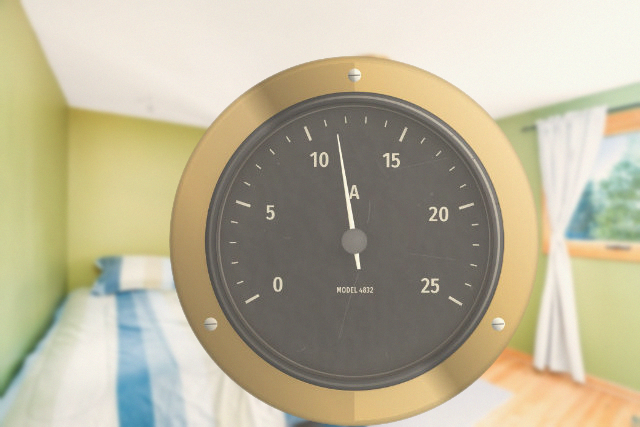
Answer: 11.5 A
